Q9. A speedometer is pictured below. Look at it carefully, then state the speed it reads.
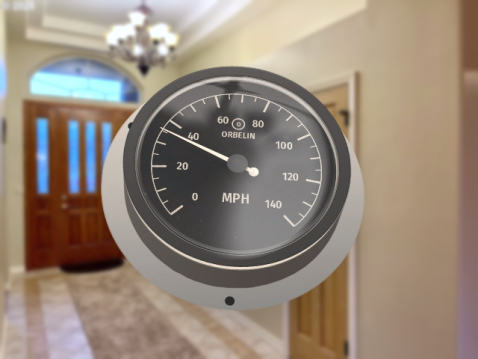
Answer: 35 mph
